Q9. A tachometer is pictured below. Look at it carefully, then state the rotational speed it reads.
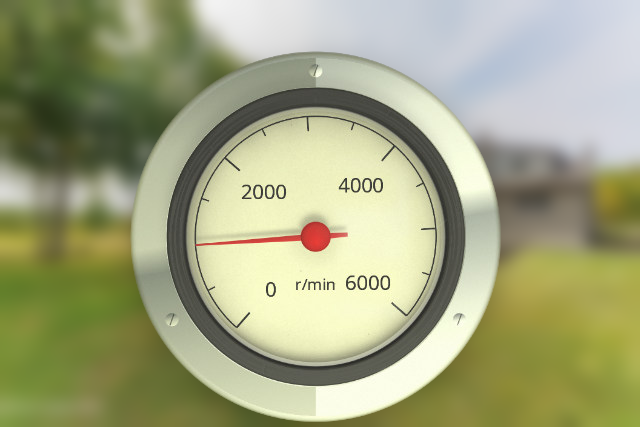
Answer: 1000 rpm
